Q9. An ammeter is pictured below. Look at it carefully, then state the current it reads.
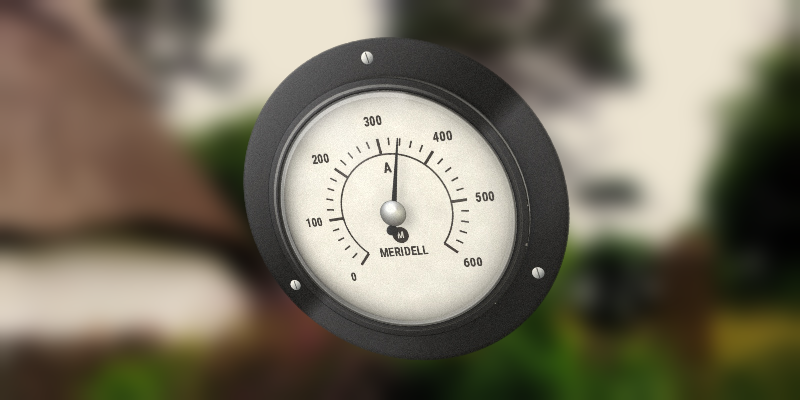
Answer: 340 A
